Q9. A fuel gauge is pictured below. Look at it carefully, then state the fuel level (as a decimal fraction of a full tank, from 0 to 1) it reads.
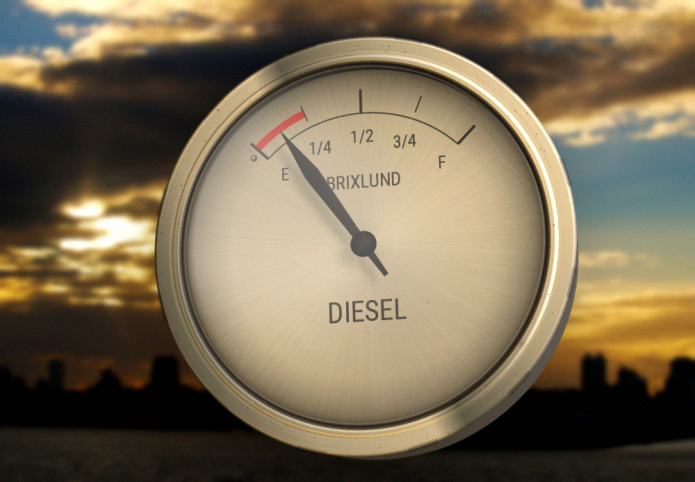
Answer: 0.125
